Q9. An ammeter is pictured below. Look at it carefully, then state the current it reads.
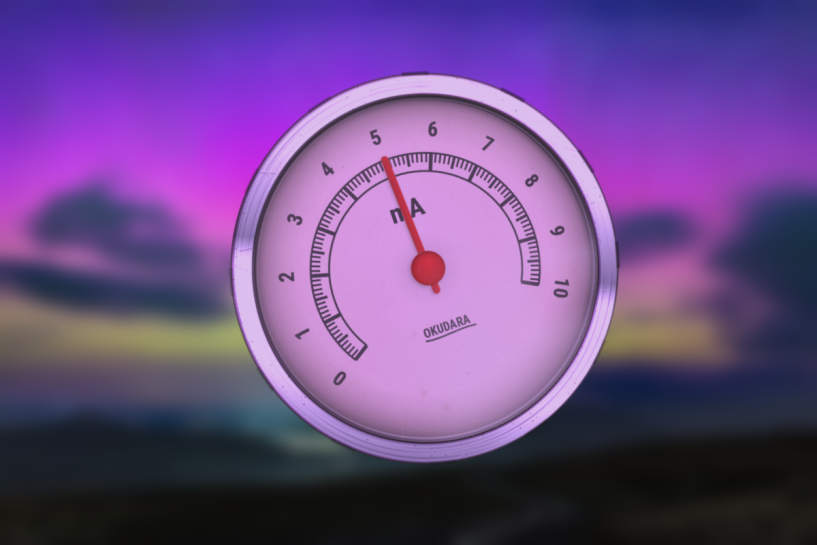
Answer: 5 mA
